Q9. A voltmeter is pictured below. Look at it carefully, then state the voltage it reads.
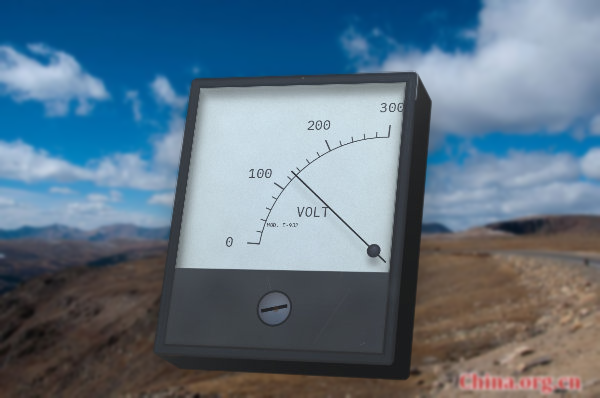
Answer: 130 V
